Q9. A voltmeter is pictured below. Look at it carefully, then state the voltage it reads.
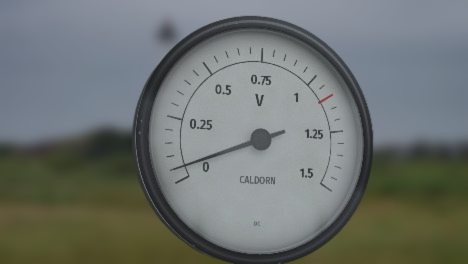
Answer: 0.05 V
